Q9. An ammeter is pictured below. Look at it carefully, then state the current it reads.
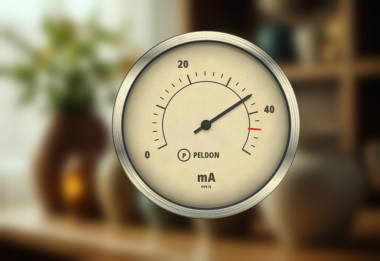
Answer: 36 mA
